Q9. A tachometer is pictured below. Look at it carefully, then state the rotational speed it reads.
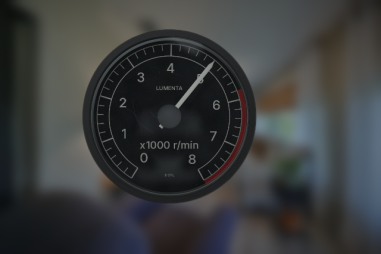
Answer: 5000 rpm
